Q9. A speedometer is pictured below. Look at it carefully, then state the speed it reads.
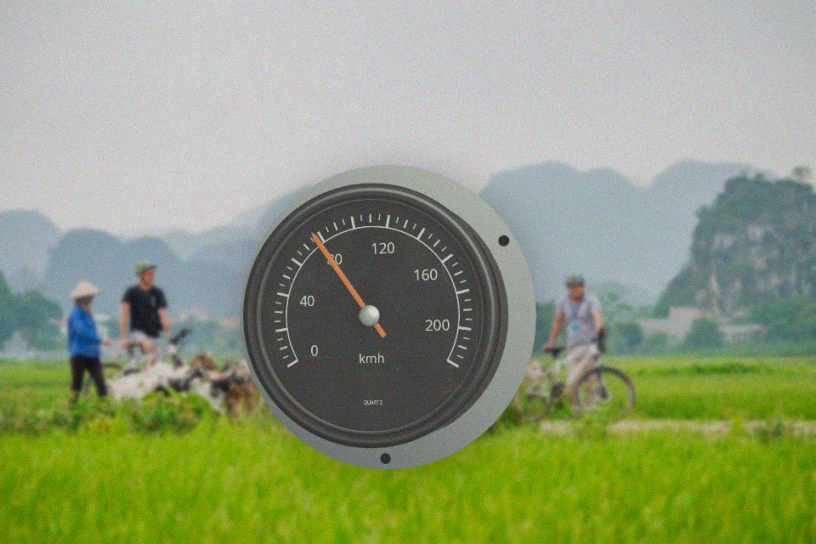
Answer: 77.5 km/h
